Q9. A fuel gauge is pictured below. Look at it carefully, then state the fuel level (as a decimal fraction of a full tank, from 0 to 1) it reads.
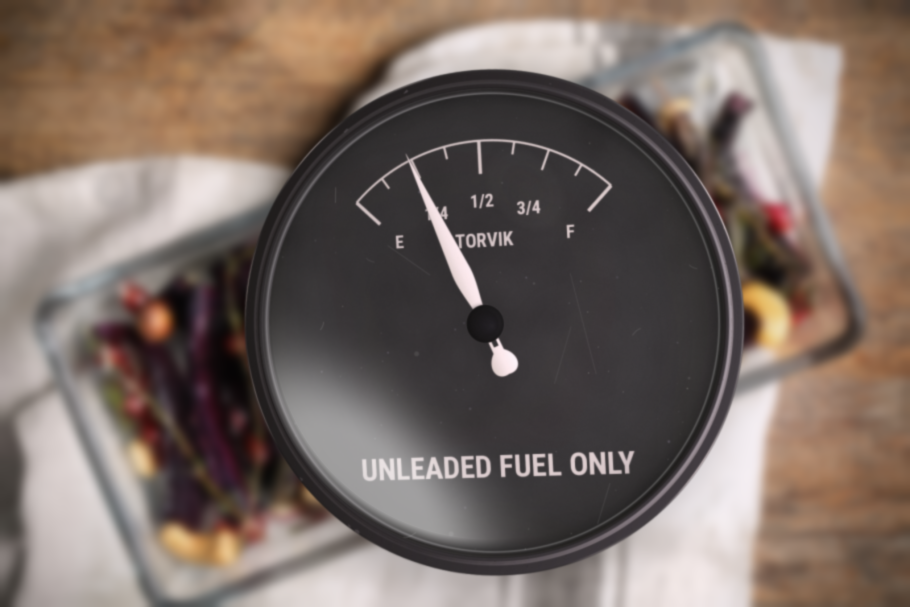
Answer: 0.25
